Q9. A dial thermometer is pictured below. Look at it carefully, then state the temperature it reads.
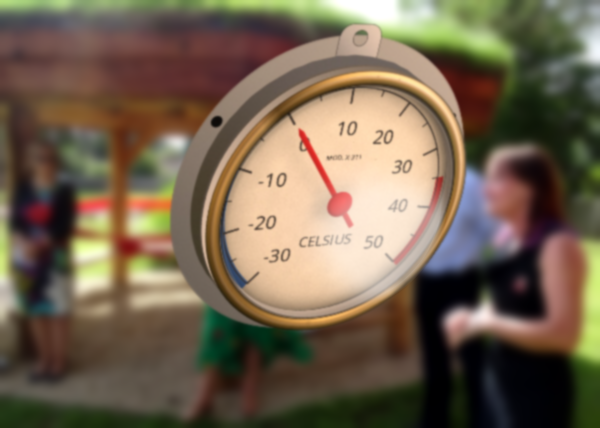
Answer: 0 °C
